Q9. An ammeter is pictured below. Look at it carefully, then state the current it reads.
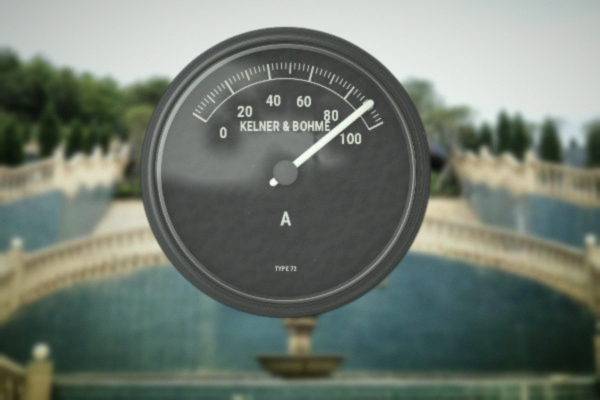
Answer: 90 A
